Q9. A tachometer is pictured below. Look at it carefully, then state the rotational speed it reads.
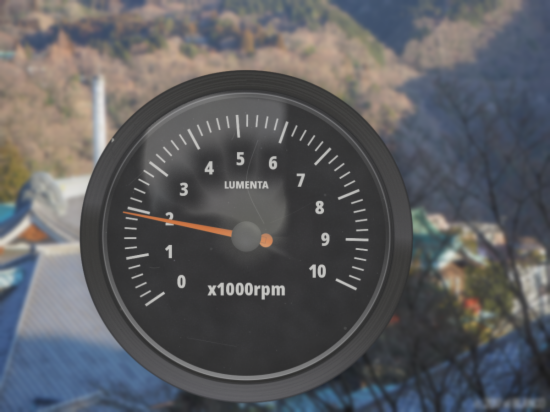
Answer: 1900 rpm
